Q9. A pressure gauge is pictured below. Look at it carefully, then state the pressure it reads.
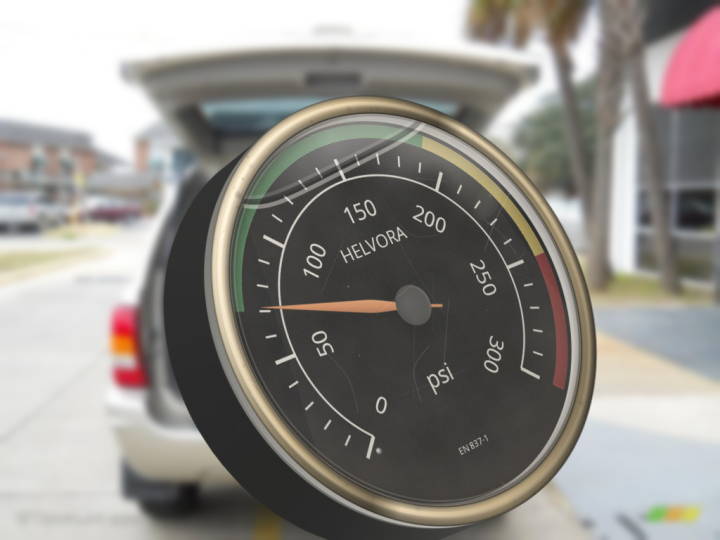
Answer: 70 psi
